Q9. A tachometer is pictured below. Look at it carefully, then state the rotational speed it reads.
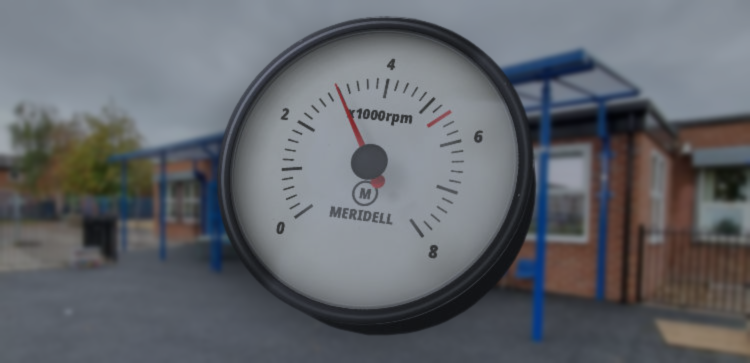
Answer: 3000 rpm
